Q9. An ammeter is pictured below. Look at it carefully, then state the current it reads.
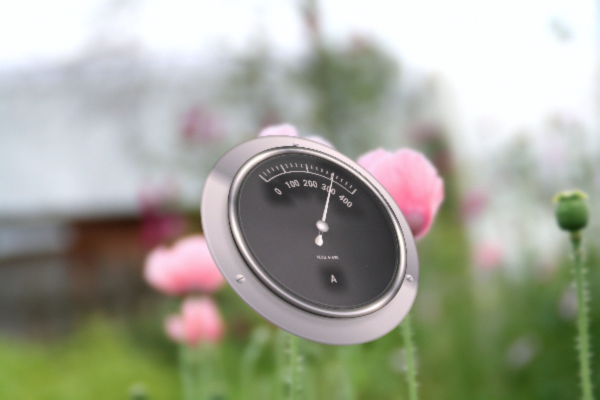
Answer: 300 A
